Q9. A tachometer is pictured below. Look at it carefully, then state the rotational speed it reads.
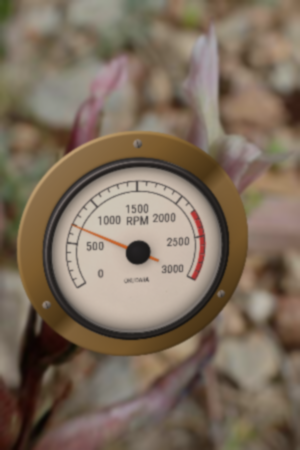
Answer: 700 rpm
